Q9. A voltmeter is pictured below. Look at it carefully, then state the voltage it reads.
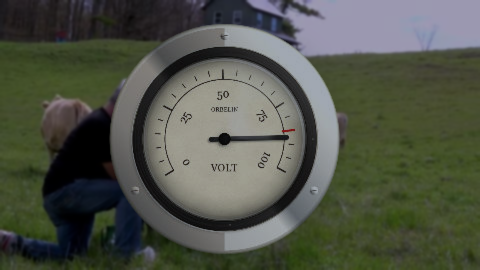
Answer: 87.5 V
